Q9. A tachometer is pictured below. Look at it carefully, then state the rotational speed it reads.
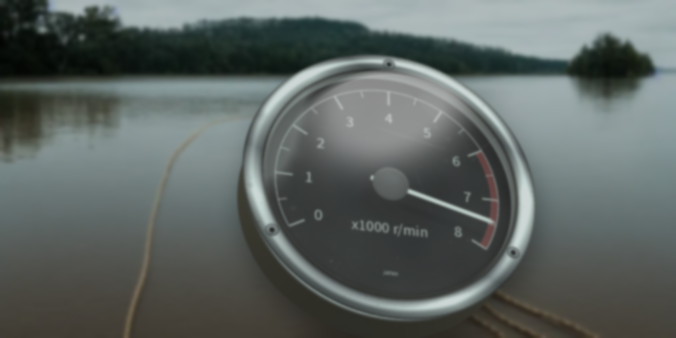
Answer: 7500 rpm
